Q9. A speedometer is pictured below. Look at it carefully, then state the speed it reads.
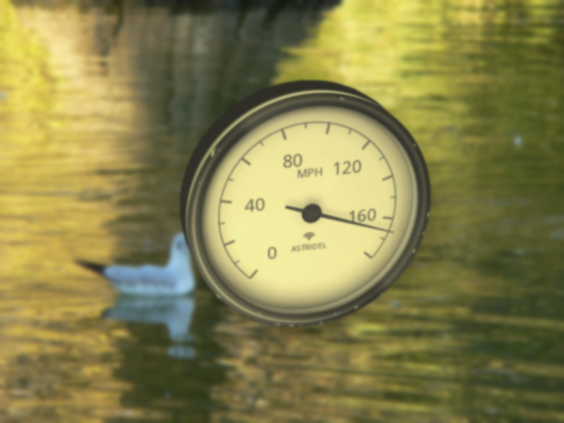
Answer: 165 mph
